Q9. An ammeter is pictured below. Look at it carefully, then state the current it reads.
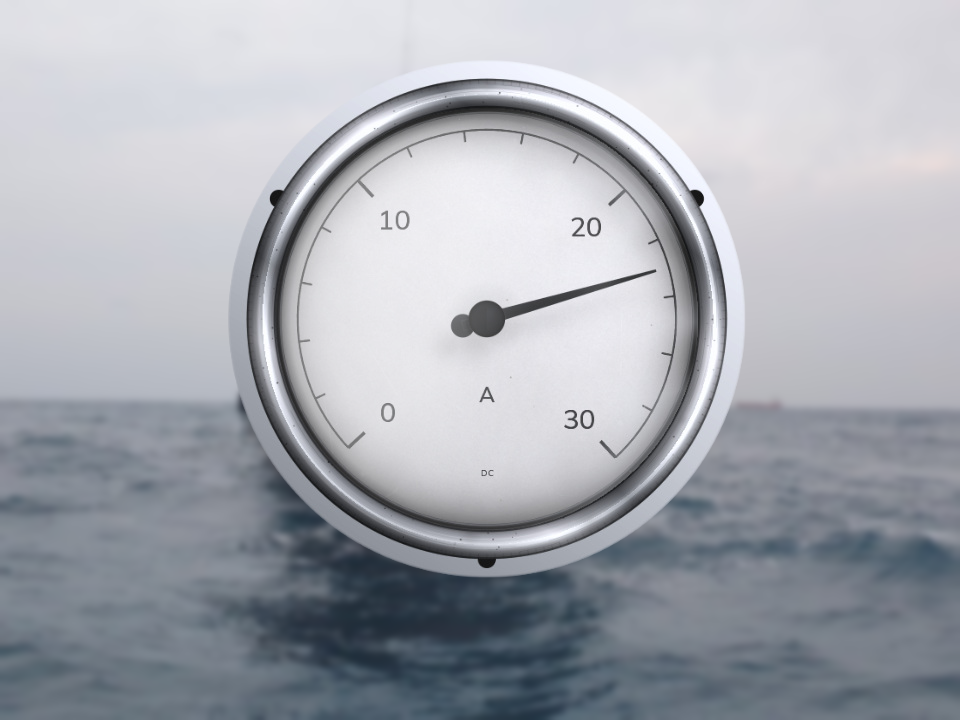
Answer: 23 A
